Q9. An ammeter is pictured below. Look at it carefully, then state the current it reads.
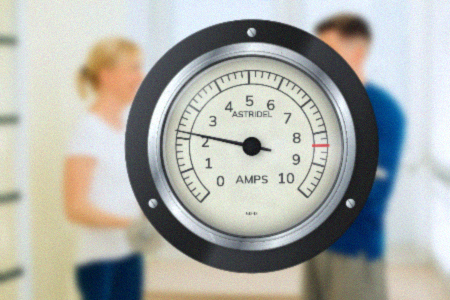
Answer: 2.2 A
